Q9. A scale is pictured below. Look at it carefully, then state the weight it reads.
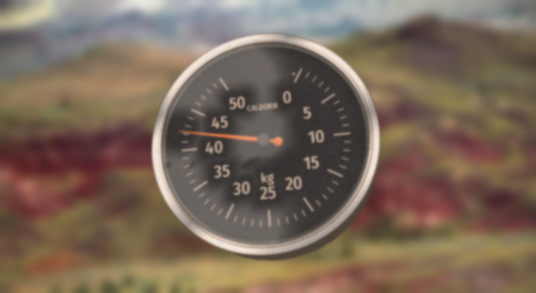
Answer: 42 kg
